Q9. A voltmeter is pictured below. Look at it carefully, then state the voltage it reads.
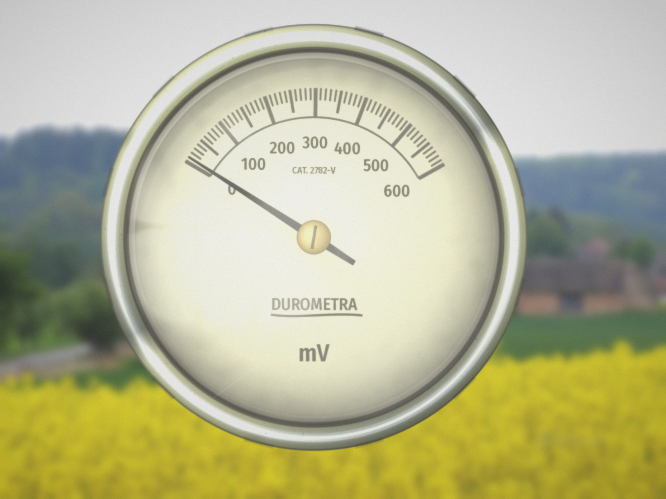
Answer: 10 mV
